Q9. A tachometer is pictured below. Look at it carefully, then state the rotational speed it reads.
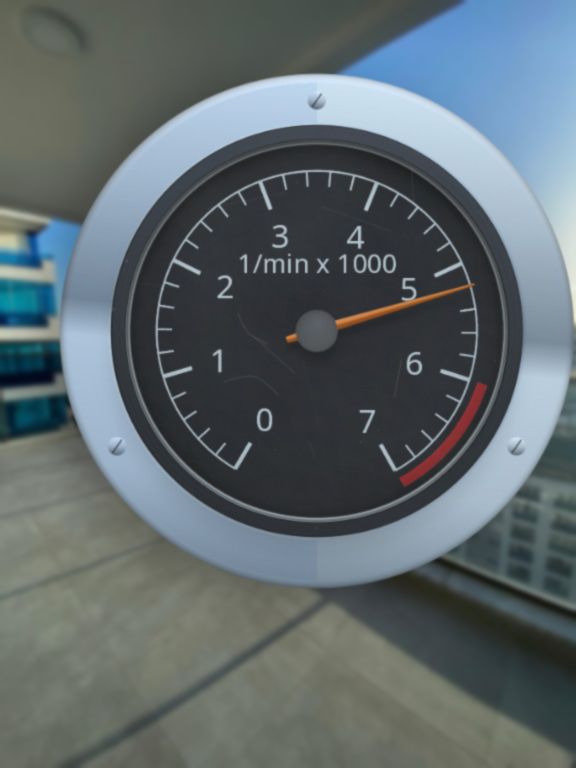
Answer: 5200 rpm
